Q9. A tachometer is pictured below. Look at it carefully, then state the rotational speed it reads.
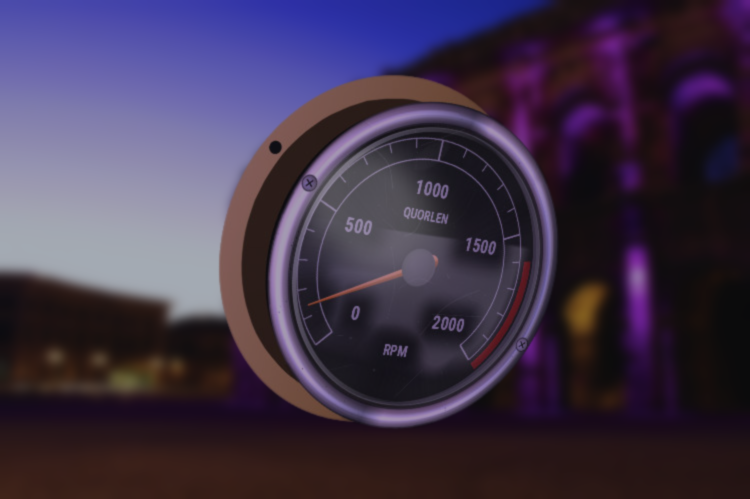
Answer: 150 rpm
